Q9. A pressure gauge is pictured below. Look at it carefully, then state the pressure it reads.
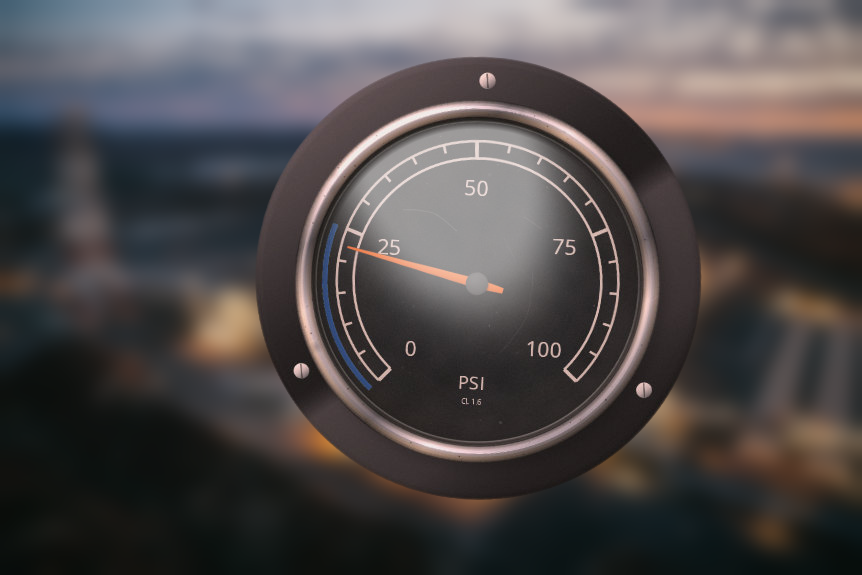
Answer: 22.5 psi
